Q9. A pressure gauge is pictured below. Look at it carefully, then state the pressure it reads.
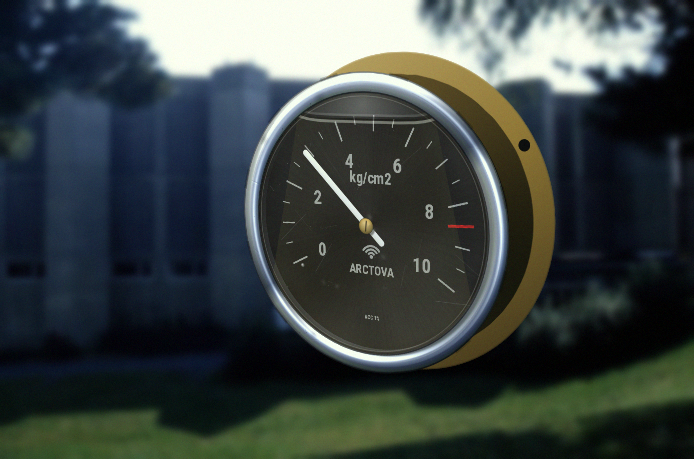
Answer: 3 kg/cm²
